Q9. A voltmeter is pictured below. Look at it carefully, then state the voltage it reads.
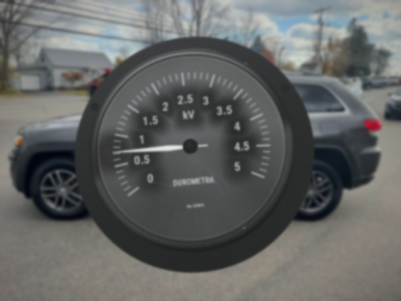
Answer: 0.7 kV
